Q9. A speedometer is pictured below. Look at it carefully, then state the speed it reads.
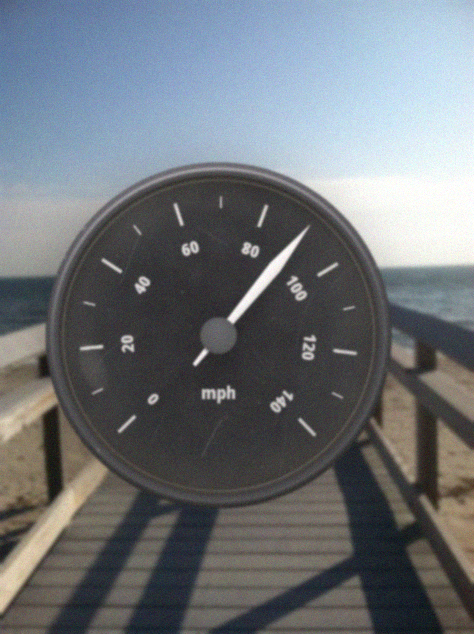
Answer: 90 mph
